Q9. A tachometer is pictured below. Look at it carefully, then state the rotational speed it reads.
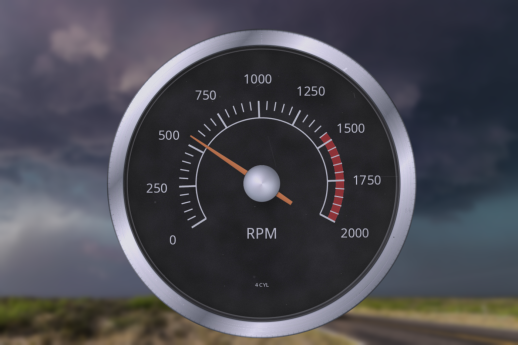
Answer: 550 rpm
